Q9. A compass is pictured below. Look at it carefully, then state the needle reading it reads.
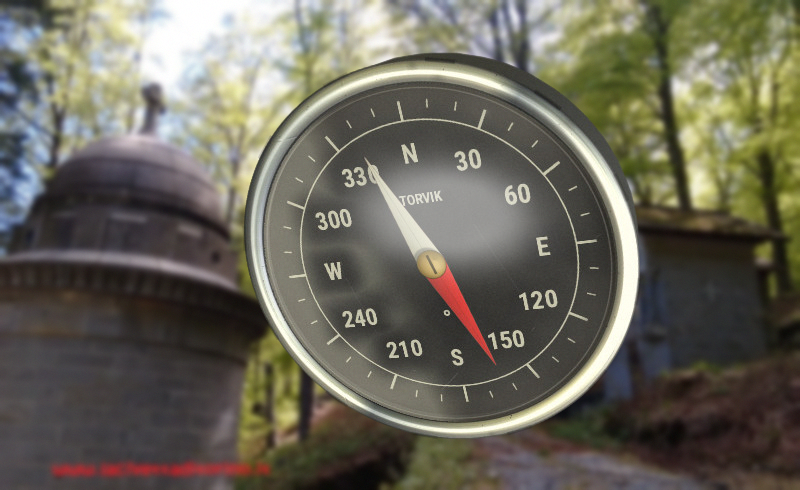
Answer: 160 °
